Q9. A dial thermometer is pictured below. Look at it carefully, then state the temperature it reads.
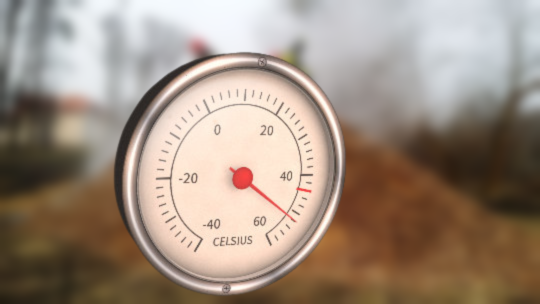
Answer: 52 °C
